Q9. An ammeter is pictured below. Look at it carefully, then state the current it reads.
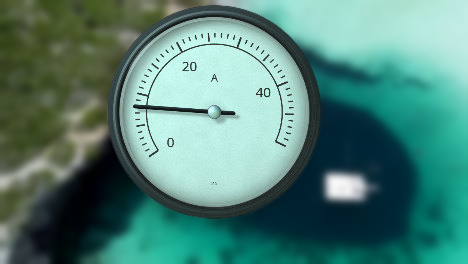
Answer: 8 A
